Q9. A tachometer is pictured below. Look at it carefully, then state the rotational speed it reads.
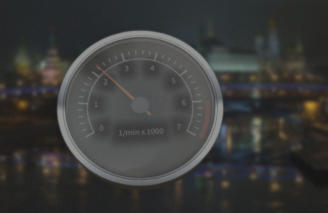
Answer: 2200 rpm
